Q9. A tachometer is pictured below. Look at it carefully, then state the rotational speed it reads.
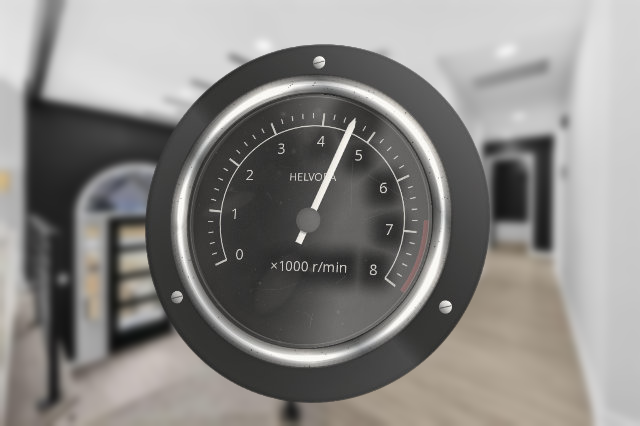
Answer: 4600 rpm
